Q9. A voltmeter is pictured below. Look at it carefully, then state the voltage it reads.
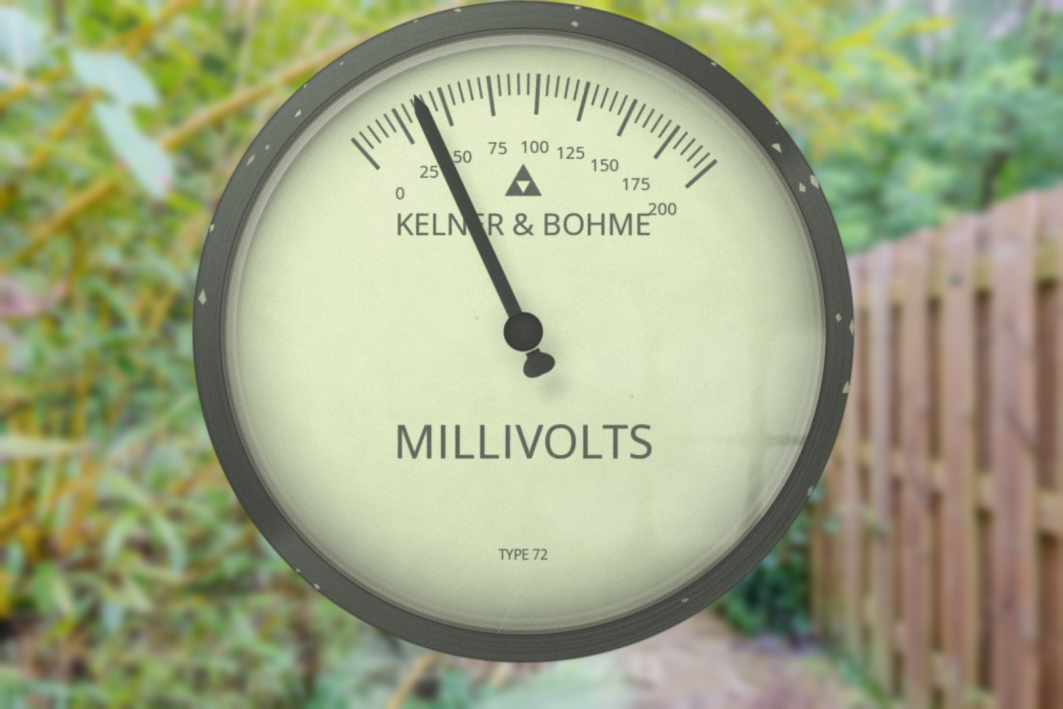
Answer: 37.5 mV
